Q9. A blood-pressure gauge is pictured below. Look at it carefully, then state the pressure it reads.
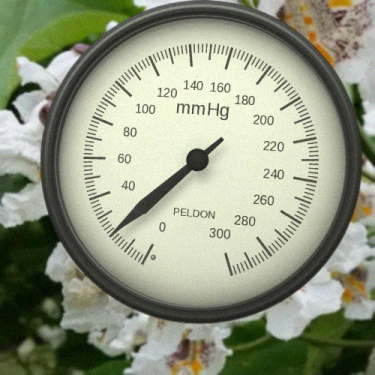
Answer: 20 mmHg
